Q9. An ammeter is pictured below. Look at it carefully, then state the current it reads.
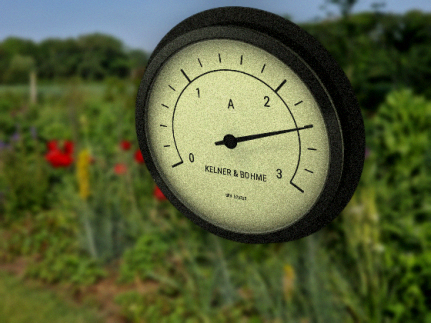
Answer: 2.4 A
